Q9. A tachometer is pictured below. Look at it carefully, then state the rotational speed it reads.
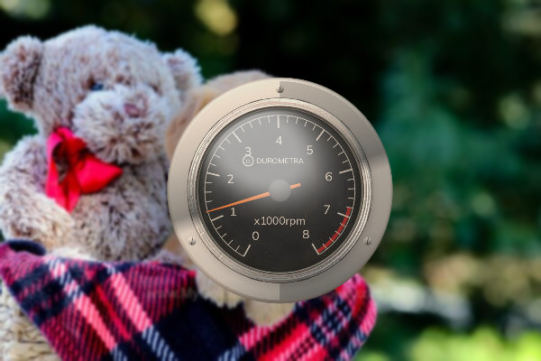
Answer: 1200 rpm
